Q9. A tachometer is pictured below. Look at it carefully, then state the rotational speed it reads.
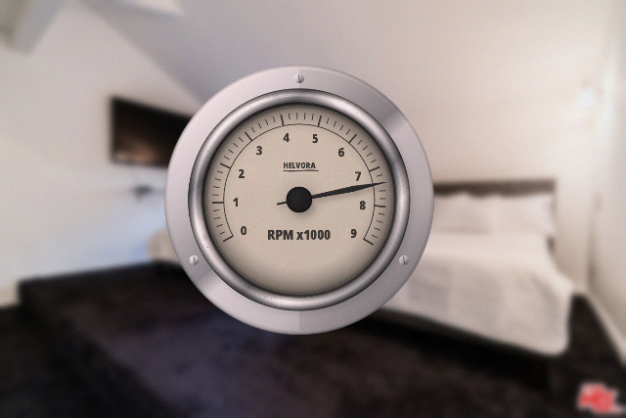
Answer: 7400 rpm
